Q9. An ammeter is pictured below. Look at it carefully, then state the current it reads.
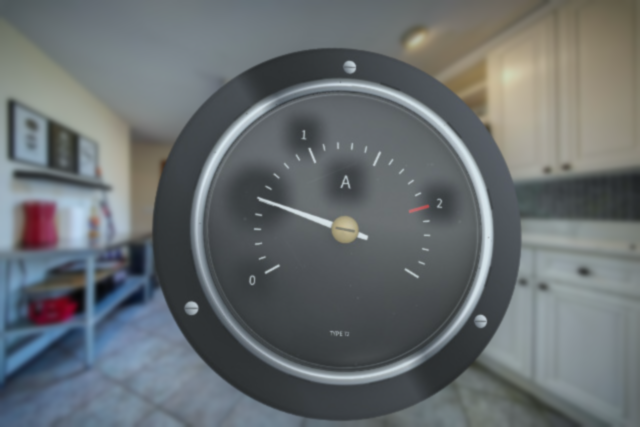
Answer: 0.5 A
